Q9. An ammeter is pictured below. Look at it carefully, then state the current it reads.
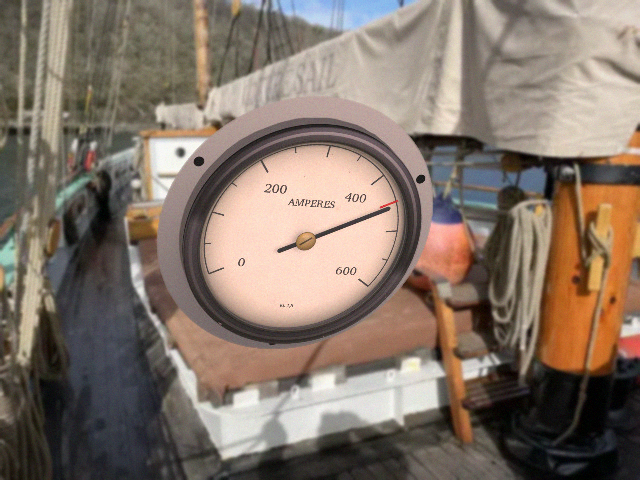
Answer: 450 A
